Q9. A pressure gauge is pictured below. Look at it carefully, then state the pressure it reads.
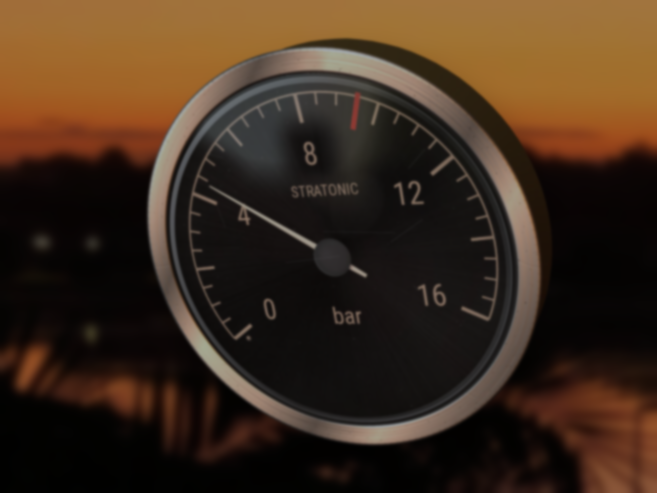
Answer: 4.5 bar
